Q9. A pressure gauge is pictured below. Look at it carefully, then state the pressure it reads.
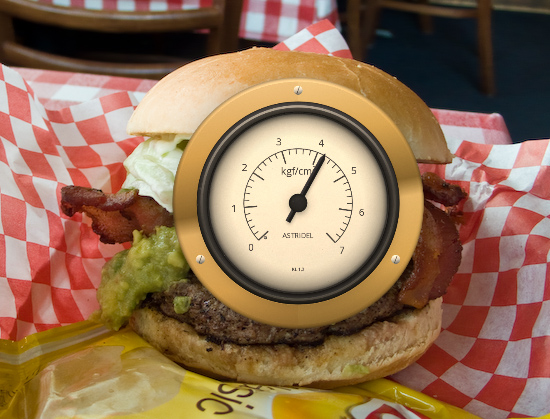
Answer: 4.2 kg/cm²
